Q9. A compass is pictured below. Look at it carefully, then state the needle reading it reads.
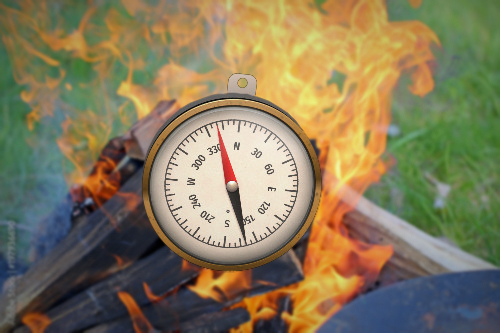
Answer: 340 °
